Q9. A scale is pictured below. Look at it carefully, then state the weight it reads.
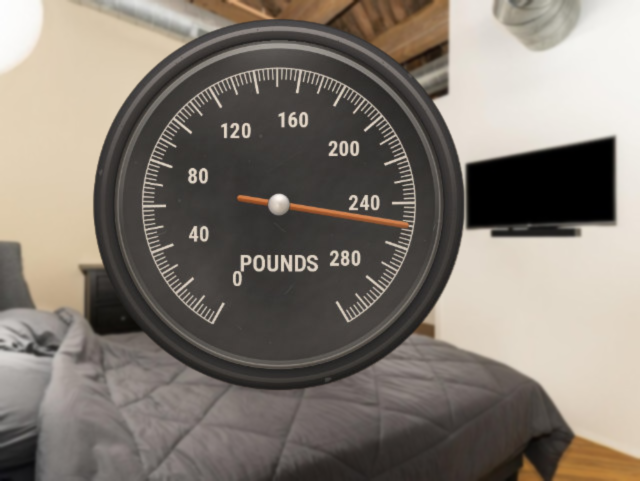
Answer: 250 lb
